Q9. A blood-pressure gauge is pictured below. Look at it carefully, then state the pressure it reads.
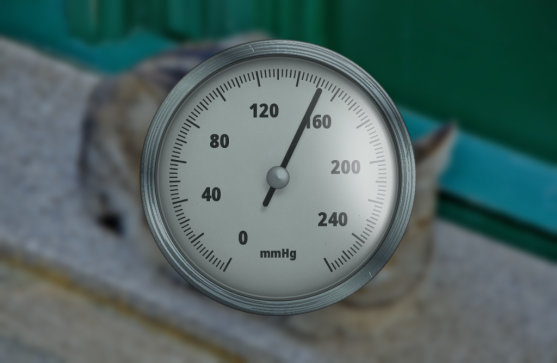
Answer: 152 mmHg
